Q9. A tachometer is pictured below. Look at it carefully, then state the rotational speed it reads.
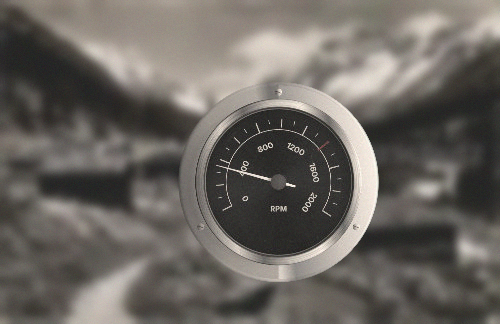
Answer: 350 rpm
